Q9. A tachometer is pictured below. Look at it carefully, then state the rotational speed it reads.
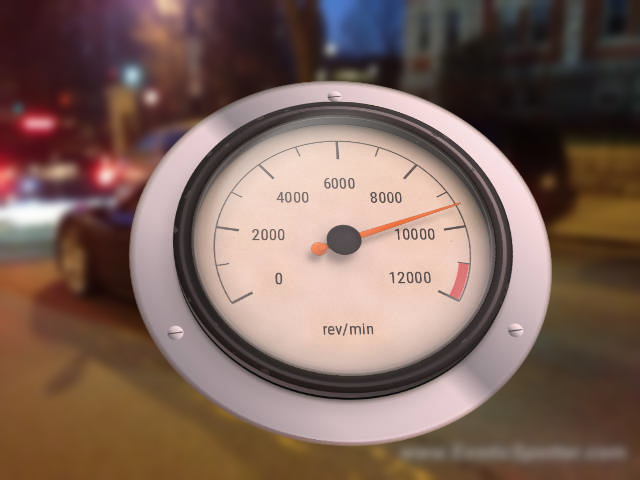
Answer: 9500 rpm
